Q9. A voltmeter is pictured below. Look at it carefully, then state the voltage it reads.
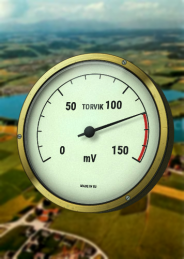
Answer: 120 mV
